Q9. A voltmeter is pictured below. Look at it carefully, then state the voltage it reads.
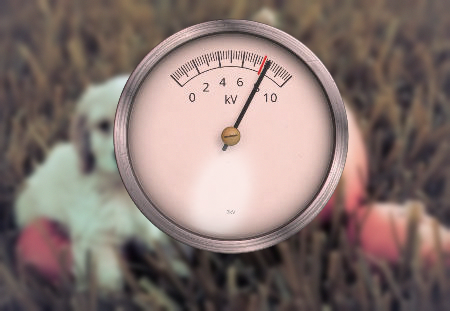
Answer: 8 kV
